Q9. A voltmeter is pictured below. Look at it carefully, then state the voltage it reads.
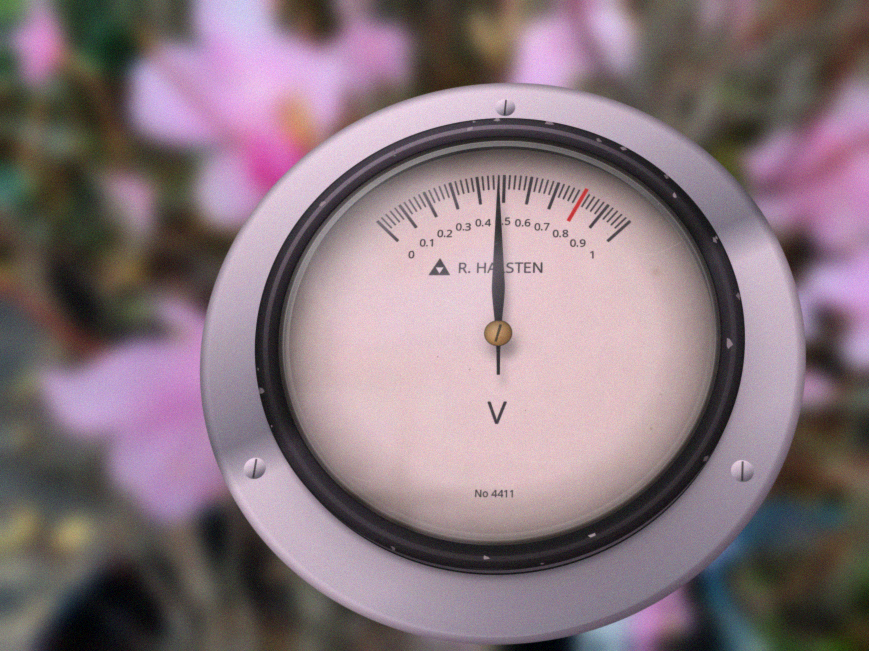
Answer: 0.48 V
